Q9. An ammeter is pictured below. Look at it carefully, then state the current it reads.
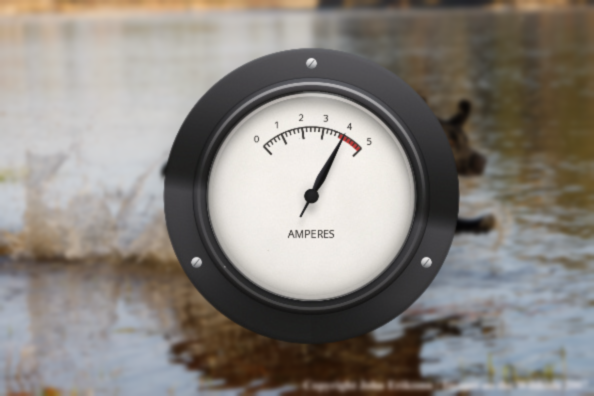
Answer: 4 A
